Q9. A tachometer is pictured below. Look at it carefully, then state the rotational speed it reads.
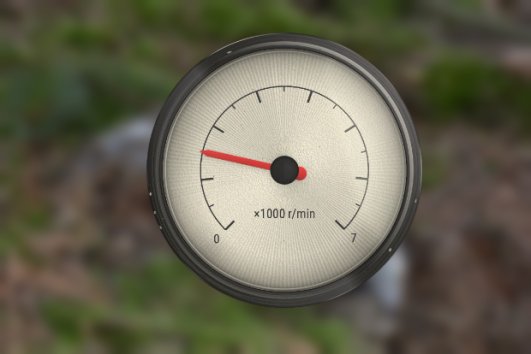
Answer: 1500 rpm
